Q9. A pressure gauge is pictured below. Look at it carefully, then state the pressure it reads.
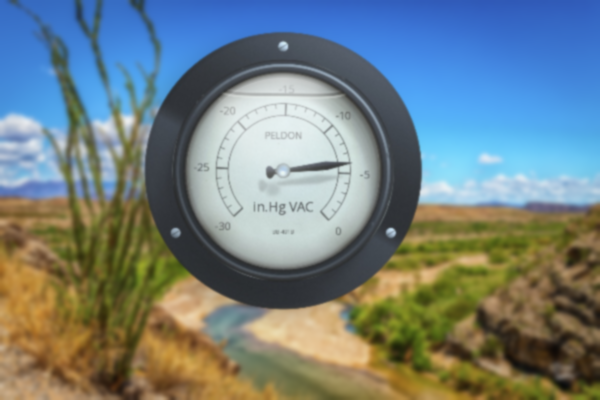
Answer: -6 inHg
